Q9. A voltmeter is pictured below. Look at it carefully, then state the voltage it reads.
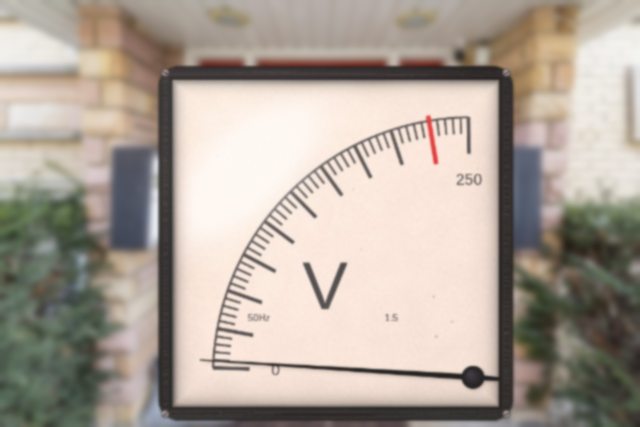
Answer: 5 V
